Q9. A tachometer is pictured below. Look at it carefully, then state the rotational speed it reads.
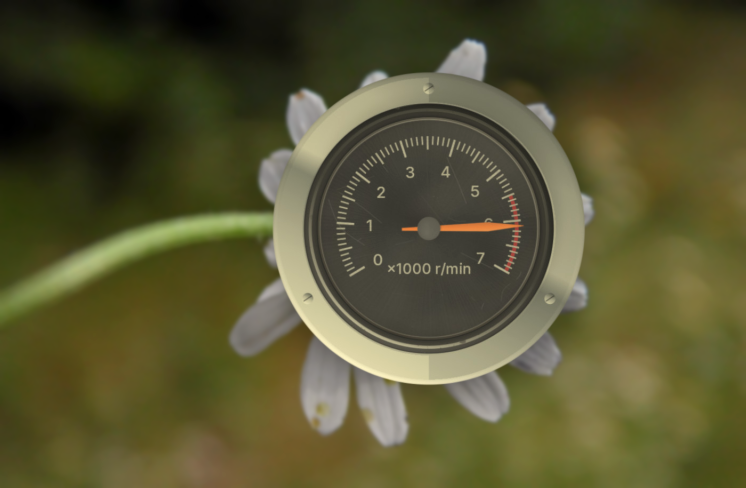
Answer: 6100 rpm
